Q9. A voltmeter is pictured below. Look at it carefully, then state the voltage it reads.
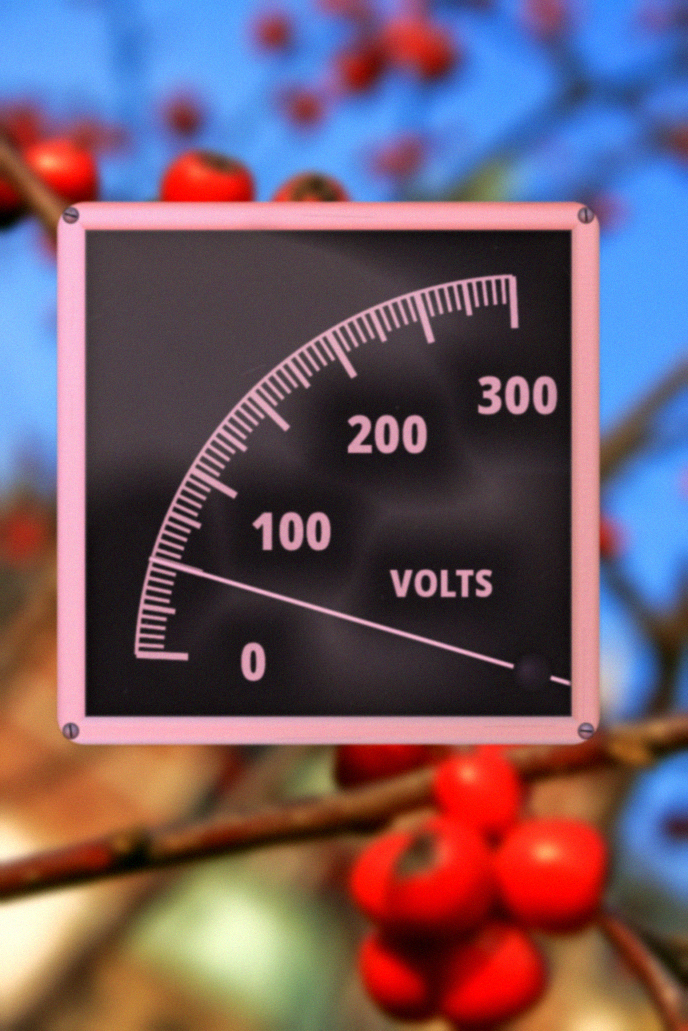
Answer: 50 V
